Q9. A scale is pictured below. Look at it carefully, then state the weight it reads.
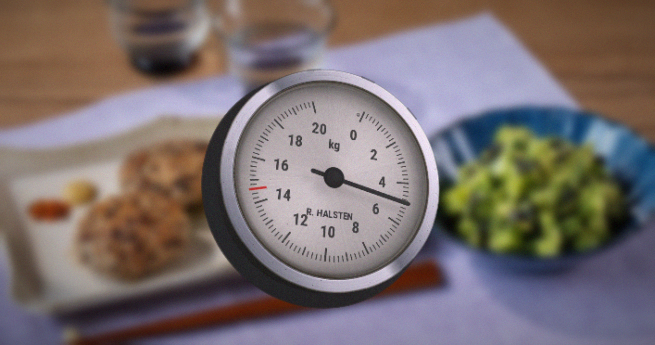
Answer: 5 kg
